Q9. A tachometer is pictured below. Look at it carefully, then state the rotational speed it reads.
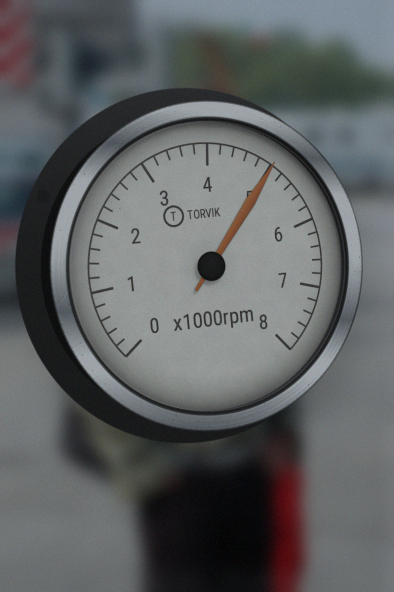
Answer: 5000 rpm
